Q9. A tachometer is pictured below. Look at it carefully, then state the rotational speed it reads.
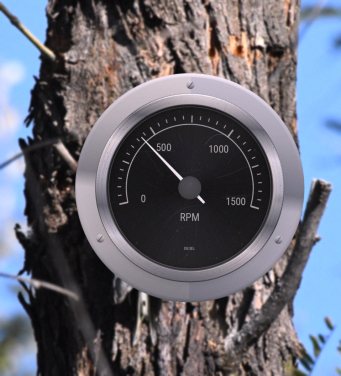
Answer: 425 rpm
